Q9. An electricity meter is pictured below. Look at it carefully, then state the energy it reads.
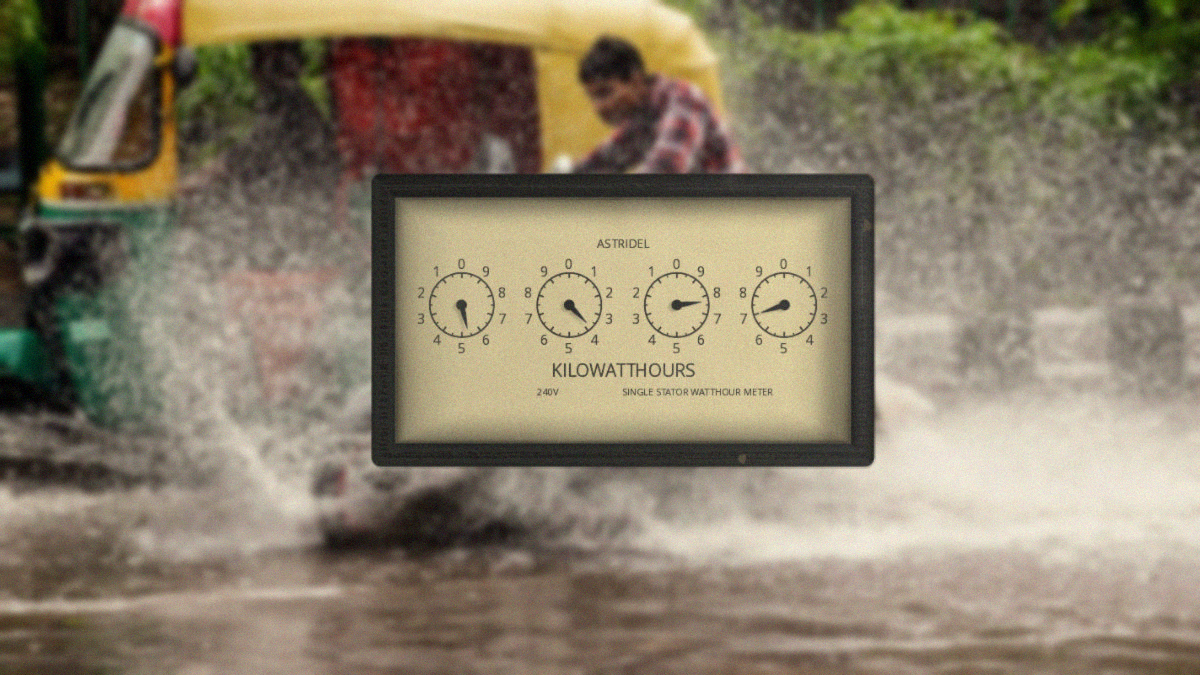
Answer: 5377 kWh
